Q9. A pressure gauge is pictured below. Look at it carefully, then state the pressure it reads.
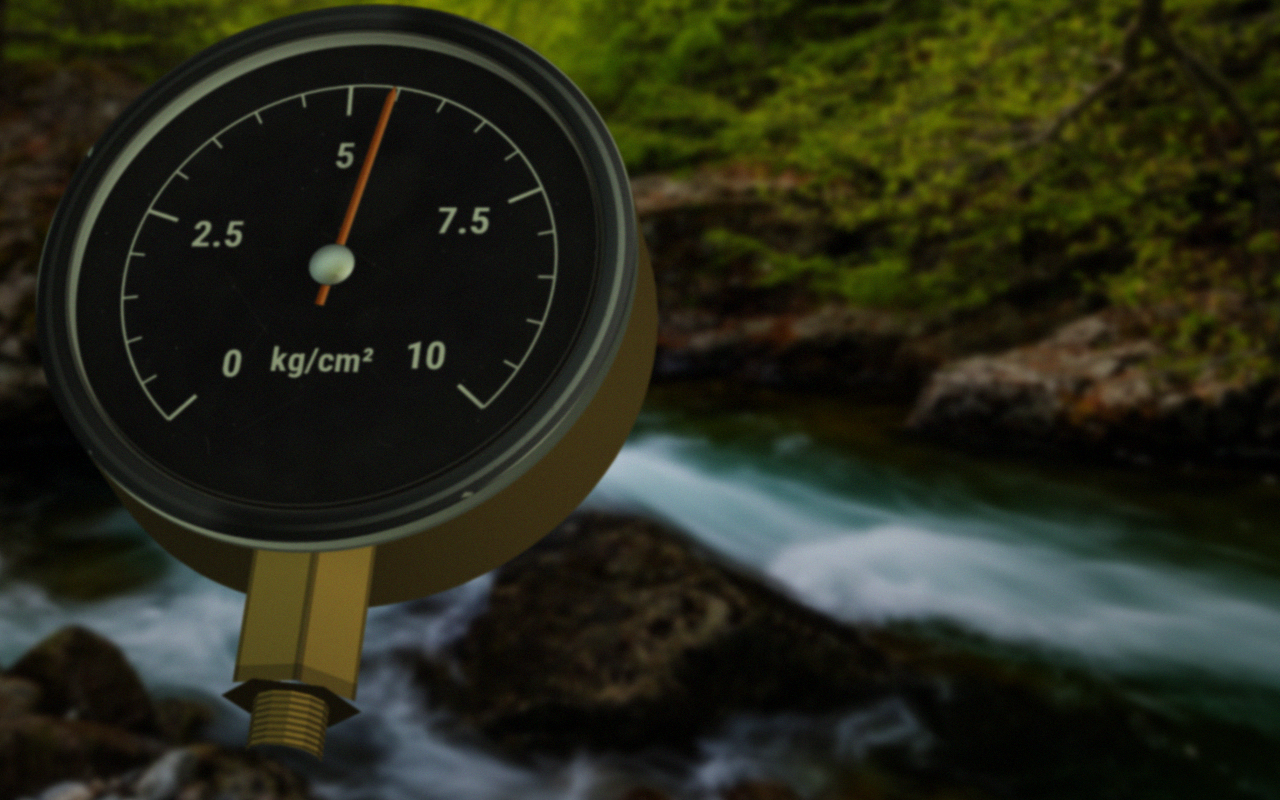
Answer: 5.5 kg/cm²
